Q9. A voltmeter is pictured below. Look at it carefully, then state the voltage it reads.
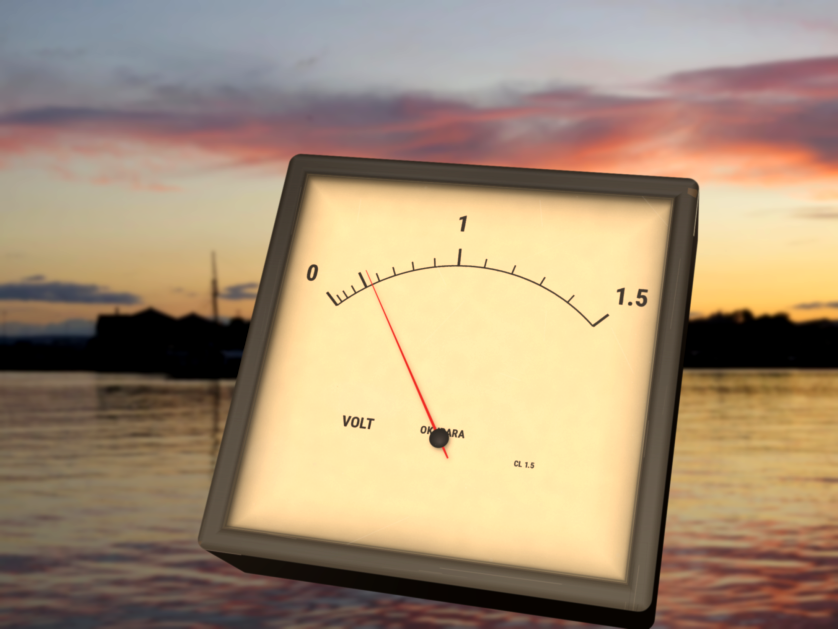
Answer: 0.55 V
